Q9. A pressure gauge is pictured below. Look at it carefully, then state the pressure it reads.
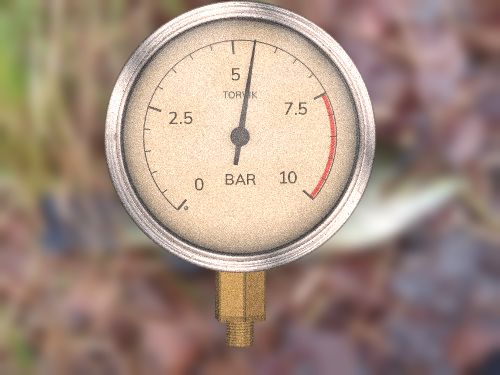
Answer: 5.5 bar
